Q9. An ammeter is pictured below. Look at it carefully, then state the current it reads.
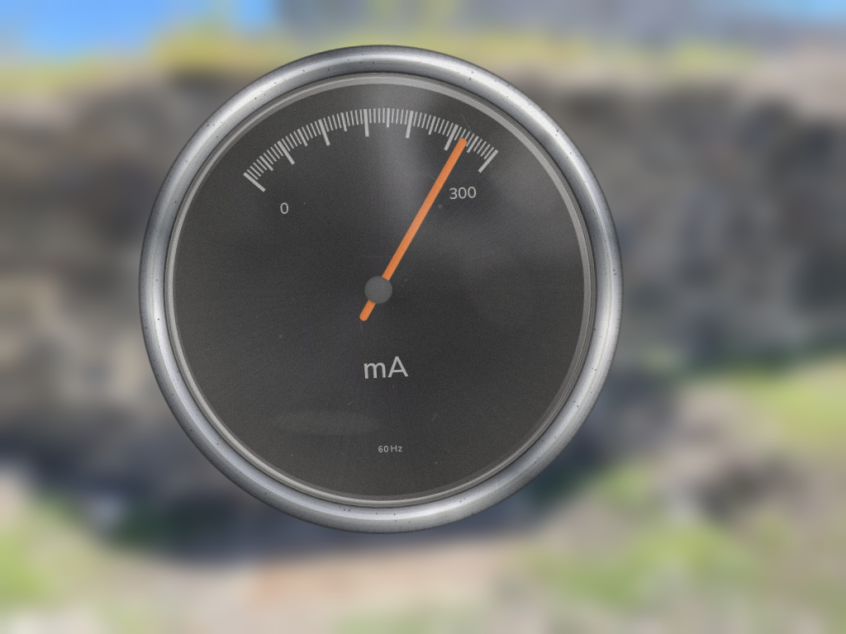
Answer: 265 mA
